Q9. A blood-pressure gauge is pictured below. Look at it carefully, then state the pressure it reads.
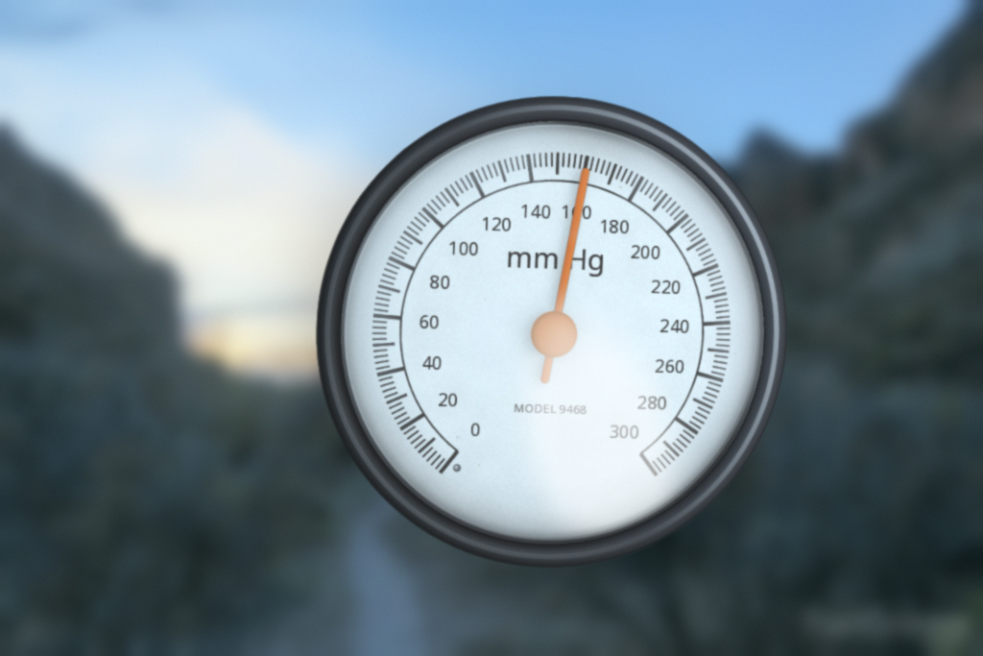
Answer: 160 mmHg
